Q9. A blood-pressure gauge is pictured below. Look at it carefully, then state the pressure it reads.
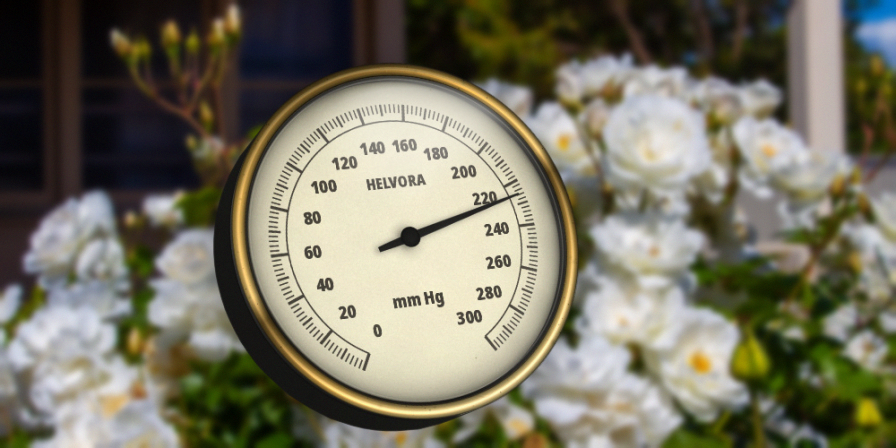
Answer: 226 mmHg
